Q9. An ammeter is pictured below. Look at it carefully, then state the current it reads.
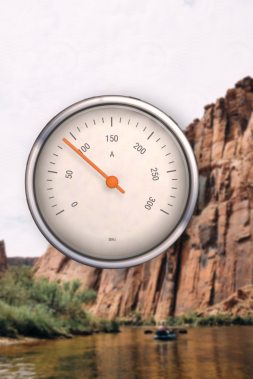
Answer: 90 A
